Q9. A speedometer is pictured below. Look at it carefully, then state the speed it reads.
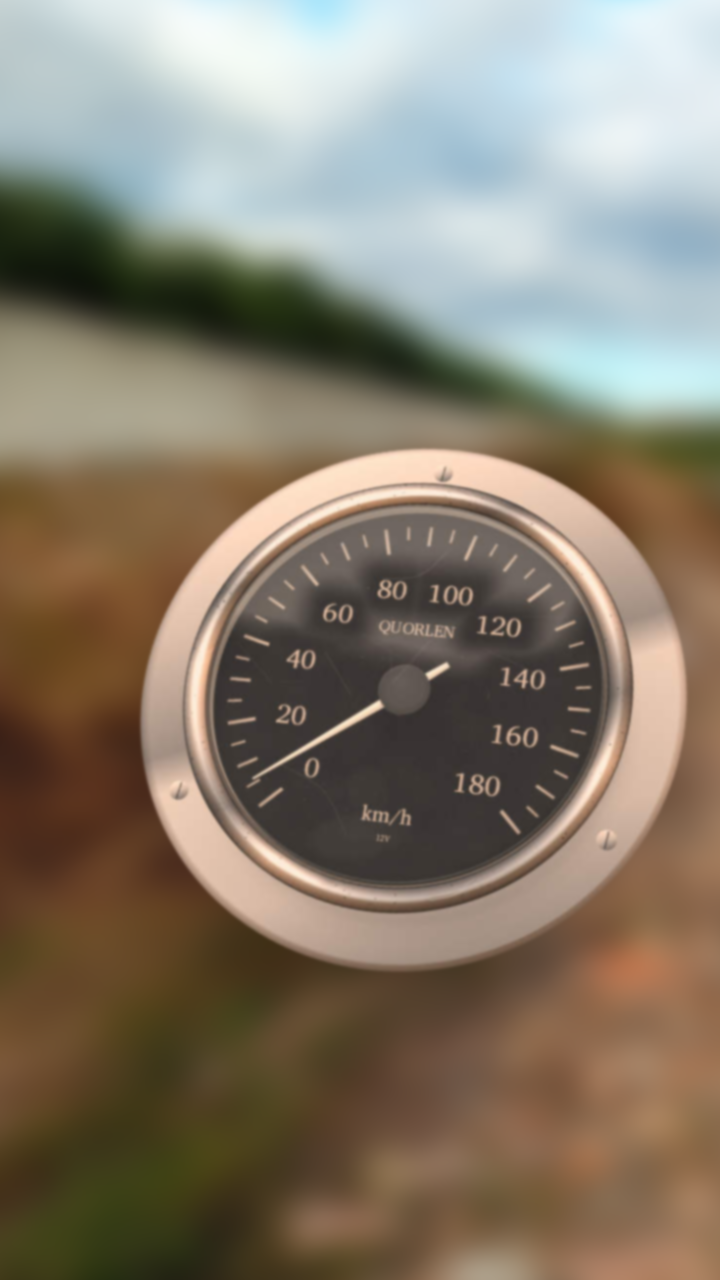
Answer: 5 km/h
